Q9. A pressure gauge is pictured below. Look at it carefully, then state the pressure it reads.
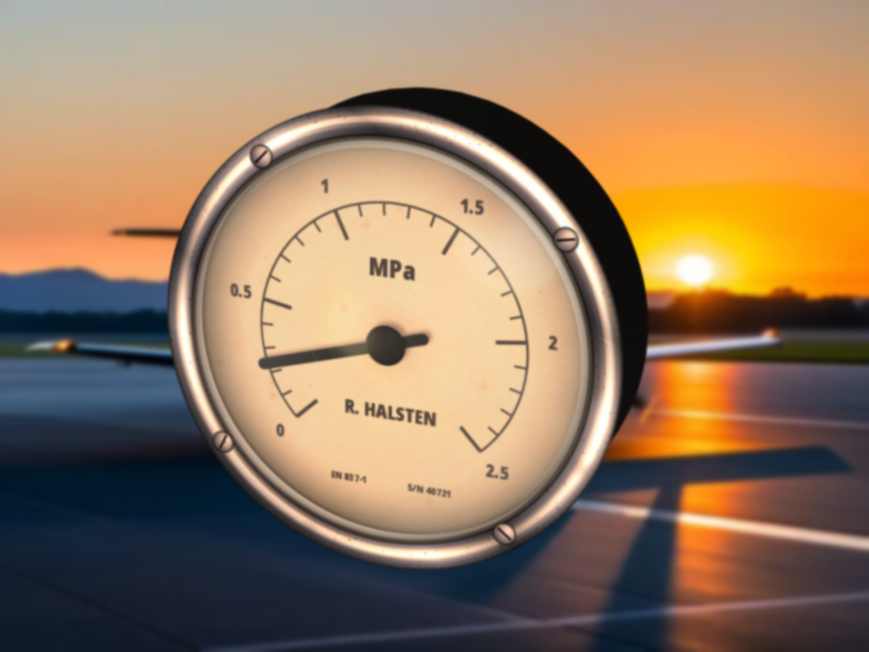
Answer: 0.25 MPa
